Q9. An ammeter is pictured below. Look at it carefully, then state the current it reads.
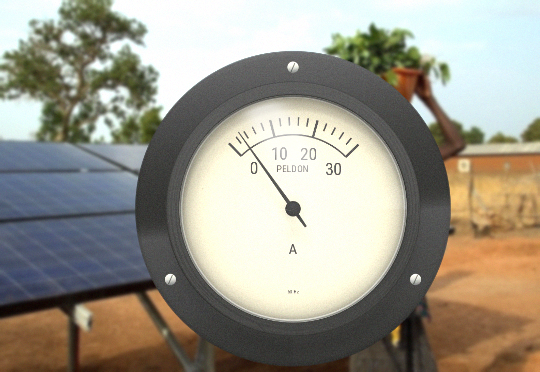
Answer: 3 A
